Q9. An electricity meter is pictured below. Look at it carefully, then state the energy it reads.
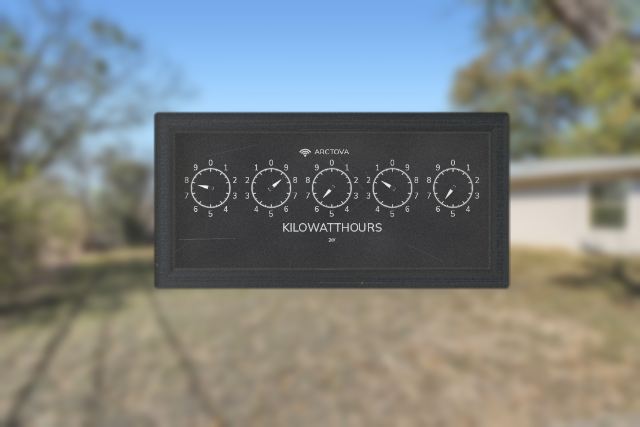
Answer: 78616 kWh
